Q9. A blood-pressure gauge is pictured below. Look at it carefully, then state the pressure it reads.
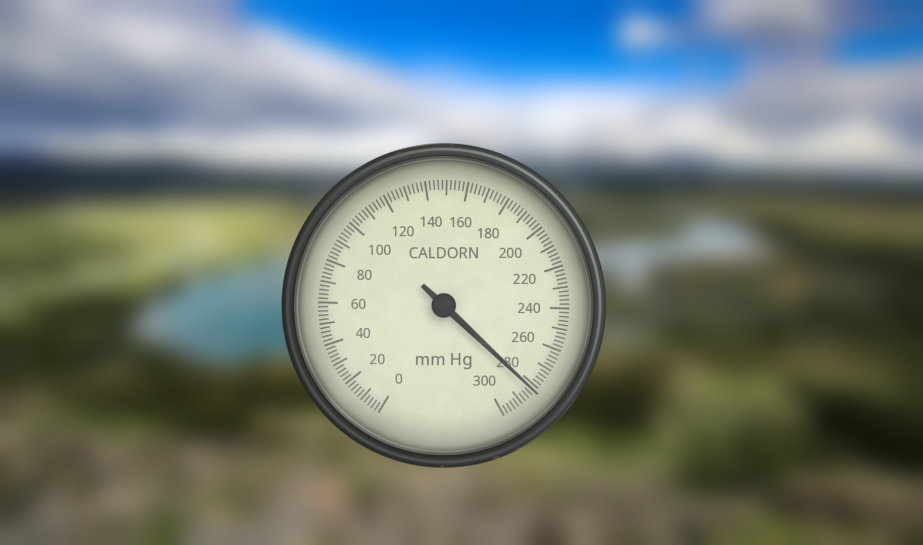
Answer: 282 mmHg
